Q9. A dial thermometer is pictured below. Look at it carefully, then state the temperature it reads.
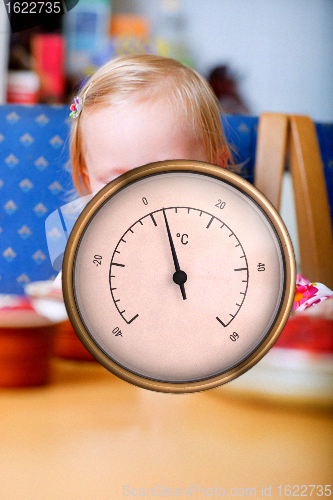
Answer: 4 °C
